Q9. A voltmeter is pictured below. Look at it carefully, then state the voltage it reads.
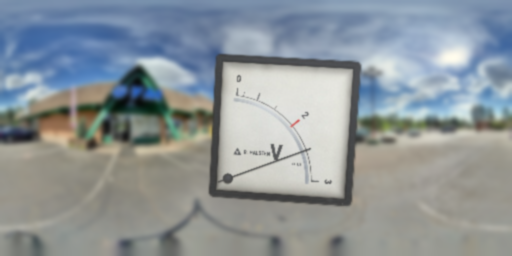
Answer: 2.5 V
